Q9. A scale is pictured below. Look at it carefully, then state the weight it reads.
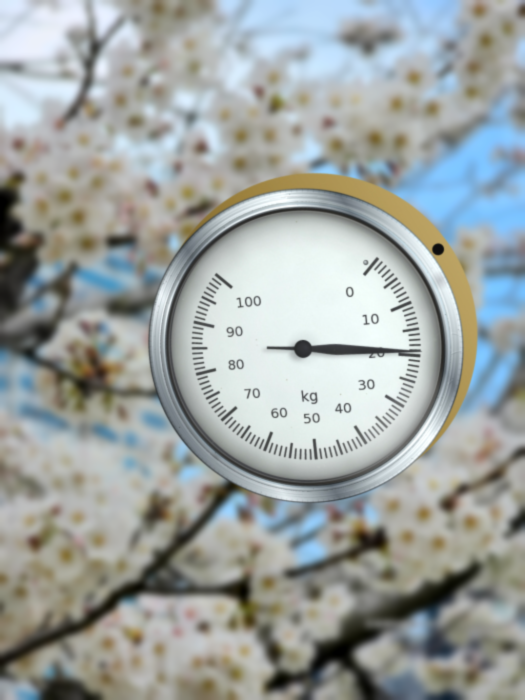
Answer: 19 kg
